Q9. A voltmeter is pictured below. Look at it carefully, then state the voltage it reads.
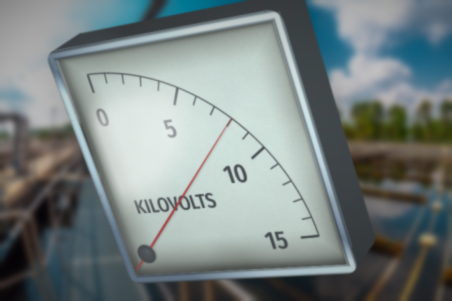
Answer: 8 kV
